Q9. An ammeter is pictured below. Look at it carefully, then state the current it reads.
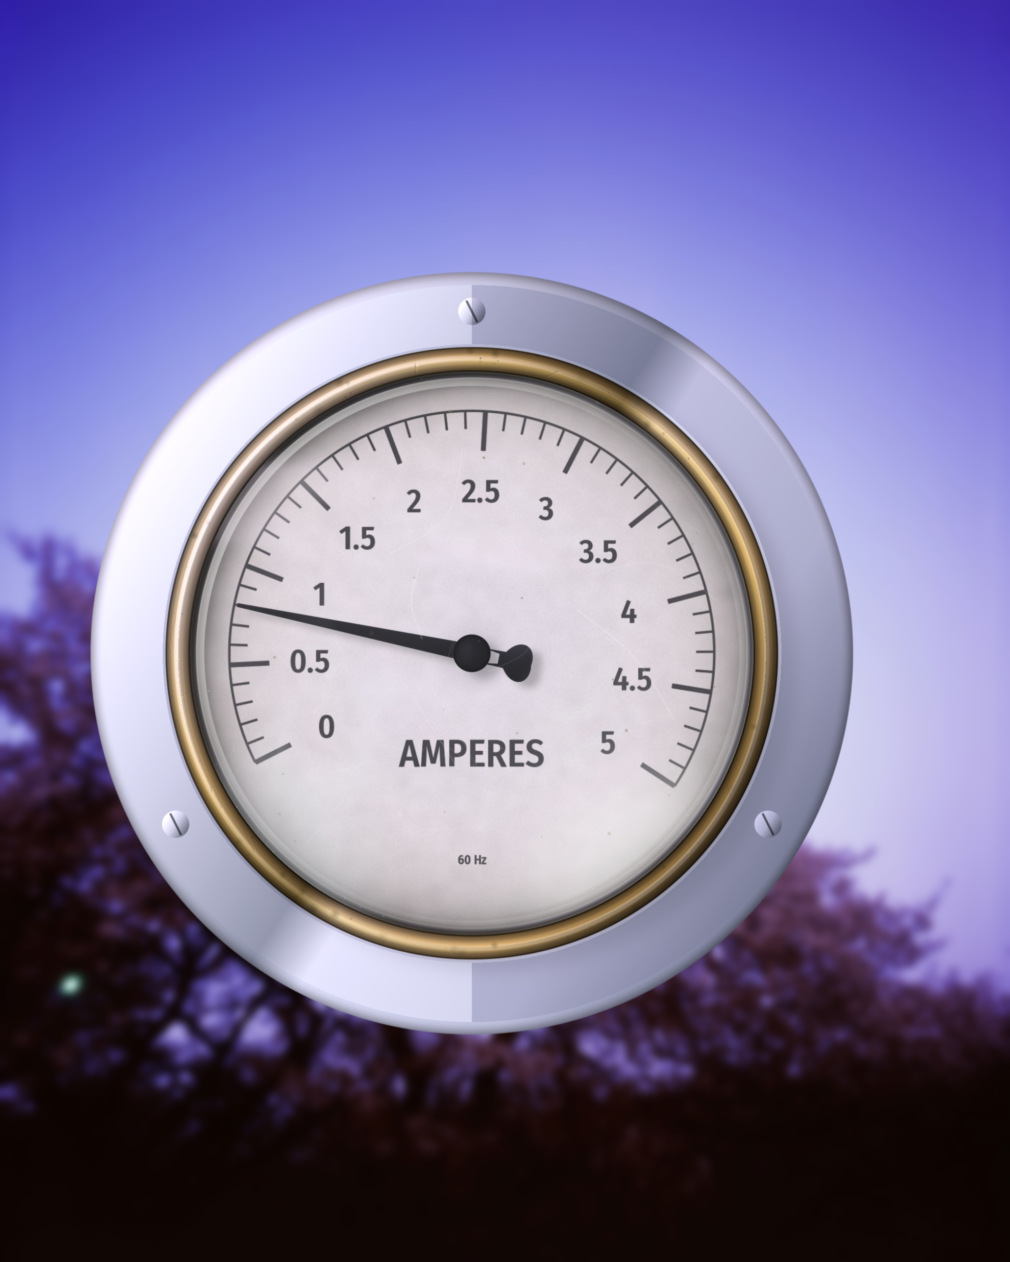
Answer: 0.8 A
